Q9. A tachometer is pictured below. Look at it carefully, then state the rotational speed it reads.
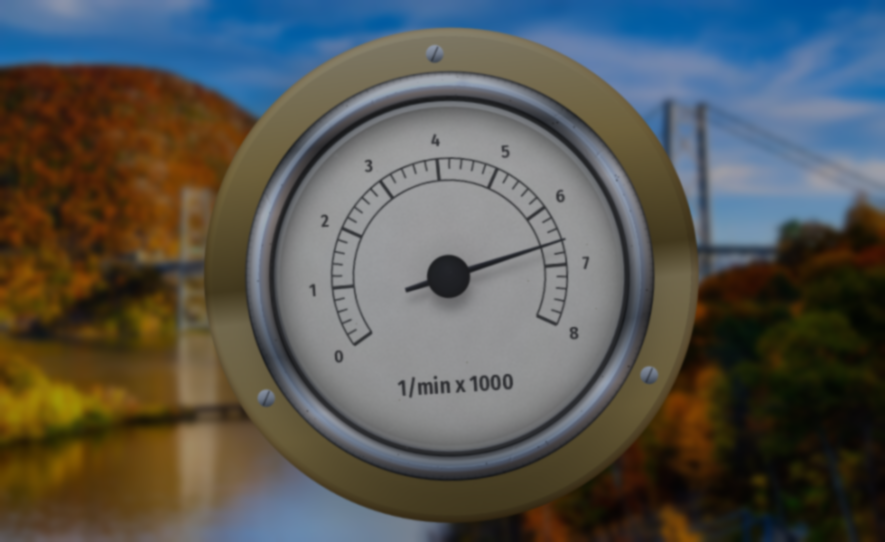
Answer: 6600 rpm
